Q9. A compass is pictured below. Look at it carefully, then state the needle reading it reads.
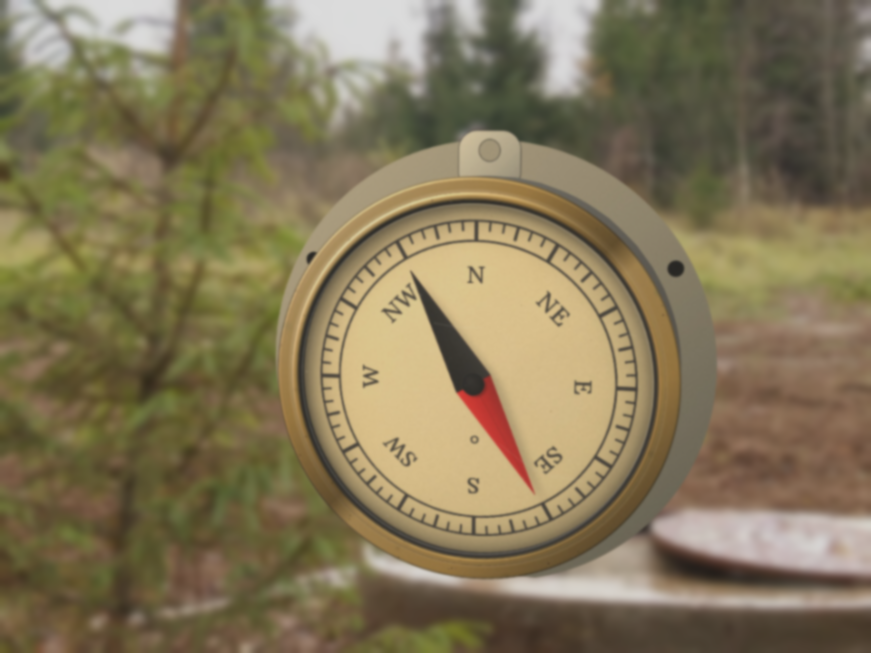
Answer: 150 °
